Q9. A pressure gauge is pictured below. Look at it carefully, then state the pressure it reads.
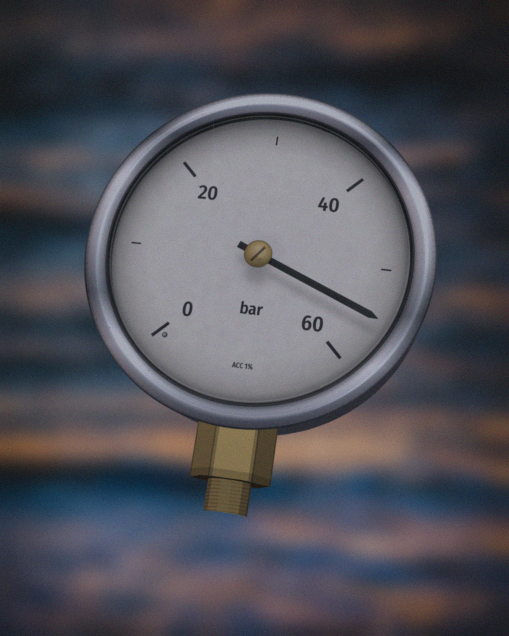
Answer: 55 bar
